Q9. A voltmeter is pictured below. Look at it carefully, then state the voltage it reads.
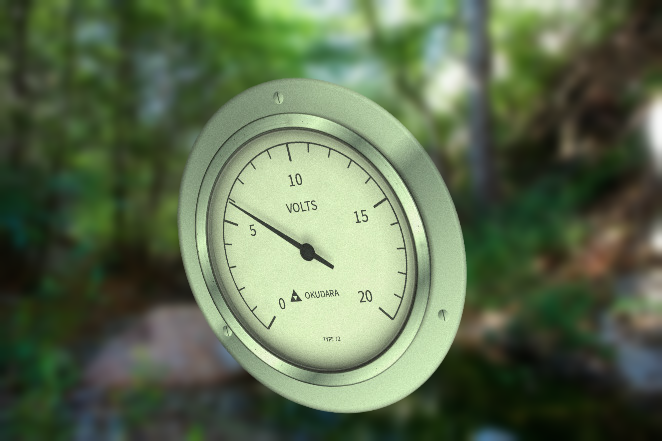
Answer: 6 V
